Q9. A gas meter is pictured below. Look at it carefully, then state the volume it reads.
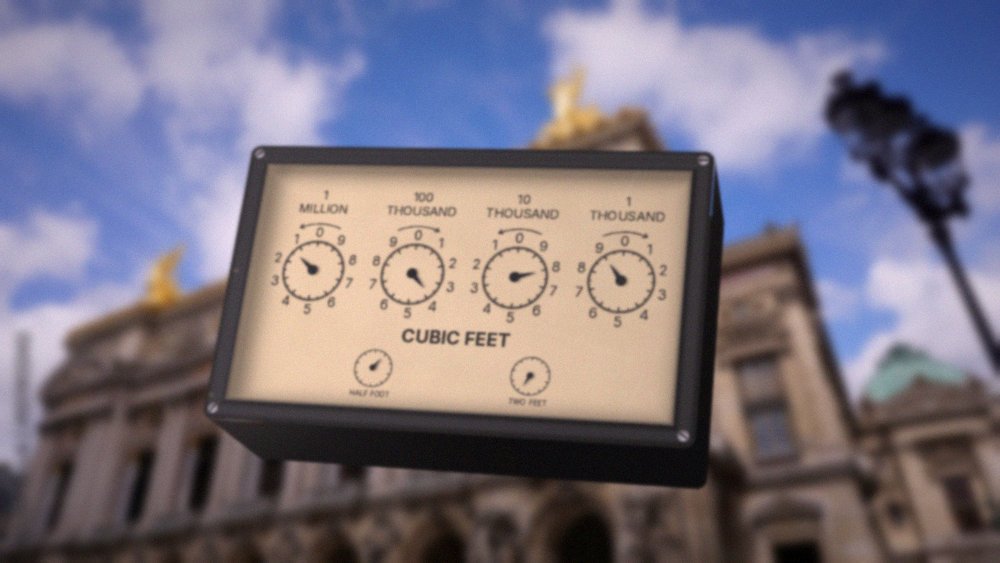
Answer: 137900 ft³
